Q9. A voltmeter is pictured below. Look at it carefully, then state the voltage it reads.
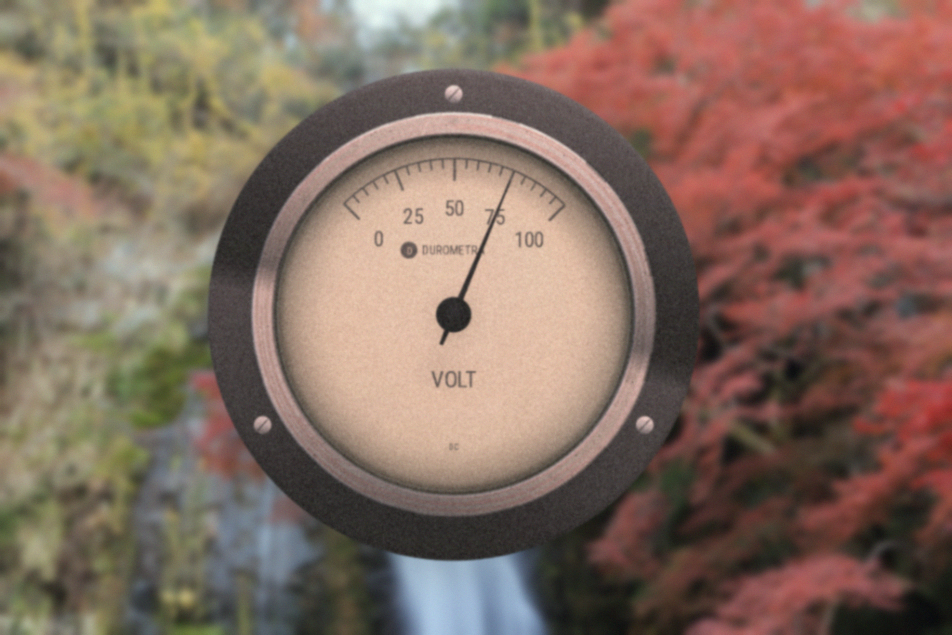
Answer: 75 V
